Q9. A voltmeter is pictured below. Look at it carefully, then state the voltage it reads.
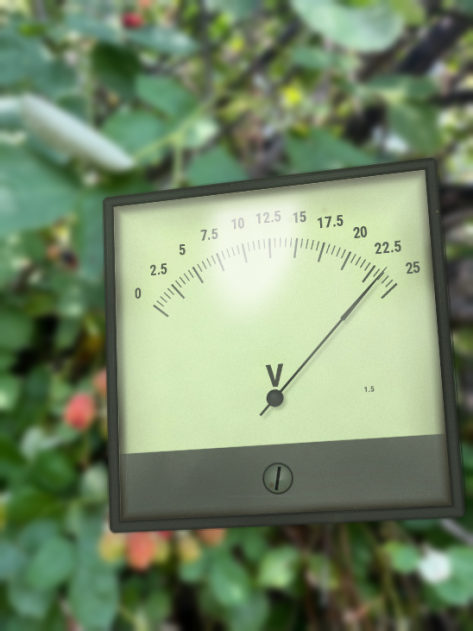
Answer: 23.5 V
